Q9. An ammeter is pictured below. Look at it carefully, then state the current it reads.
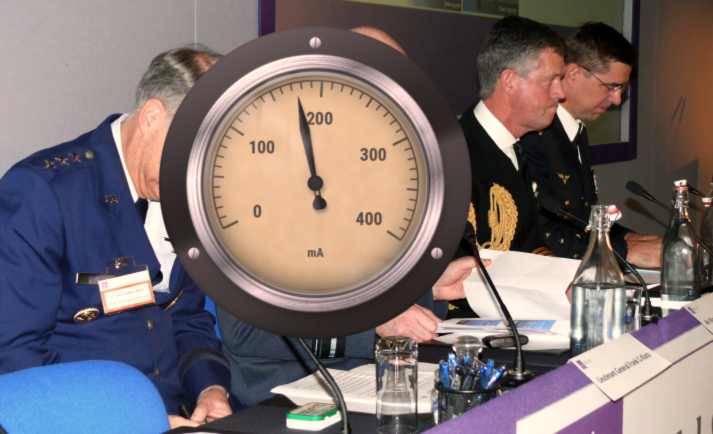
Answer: 175 mA
